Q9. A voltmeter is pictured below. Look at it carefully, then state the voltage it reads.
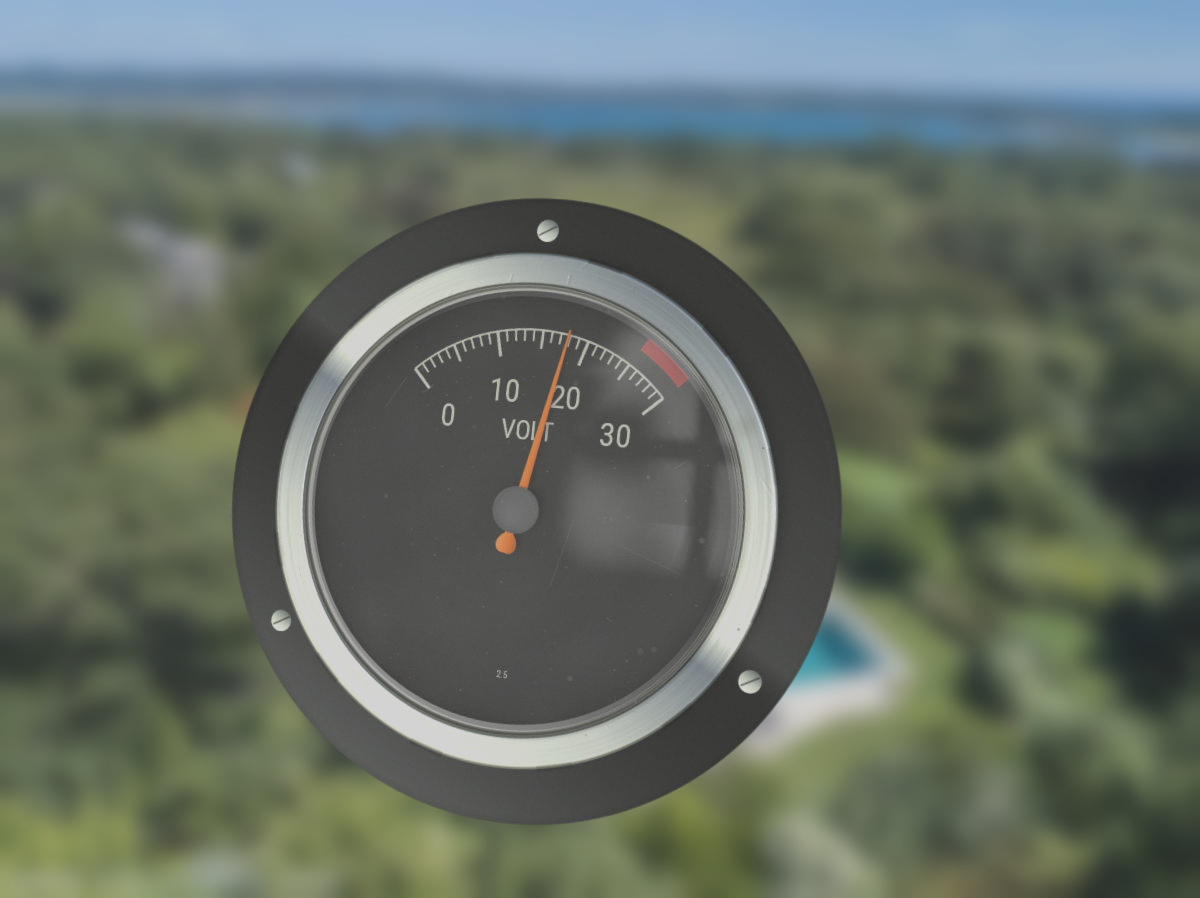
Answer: 18 V
